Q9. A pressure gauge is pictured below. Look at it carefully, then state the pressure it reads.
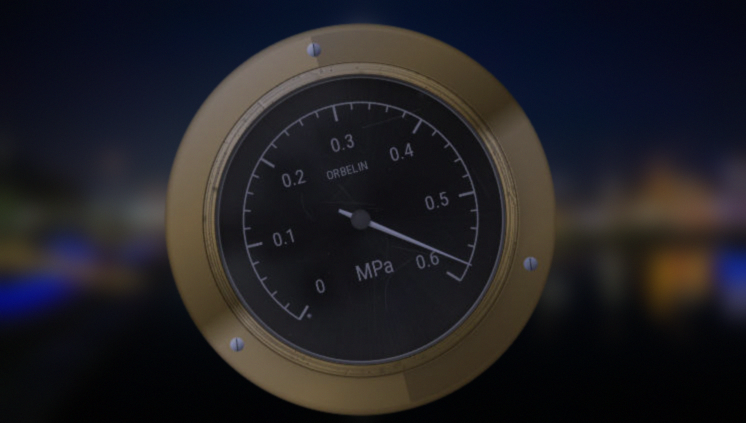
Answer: 0.58 MPa
